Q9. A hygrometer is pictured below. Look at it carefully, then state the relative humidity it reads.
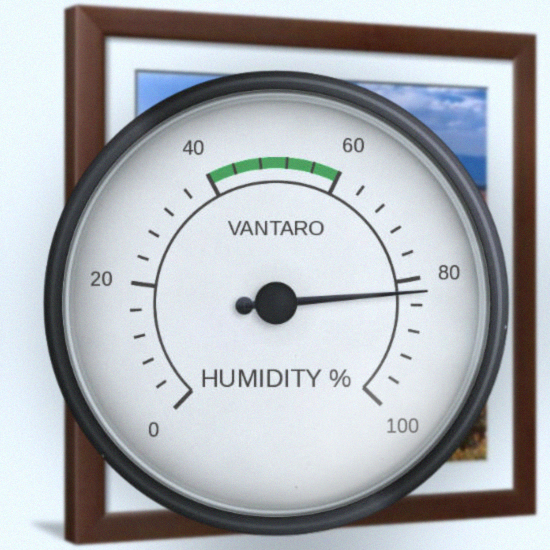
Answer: 82 %
